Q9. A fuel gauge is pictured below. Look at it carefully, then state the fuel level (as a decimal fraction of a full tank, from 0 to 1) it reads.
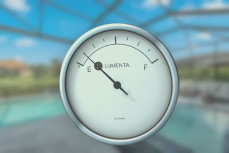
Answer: 0.125
